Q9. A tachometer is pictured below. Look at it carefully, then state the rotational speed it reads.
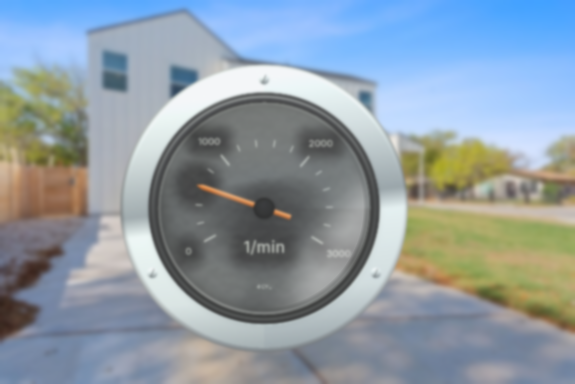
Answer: 600 rpm
